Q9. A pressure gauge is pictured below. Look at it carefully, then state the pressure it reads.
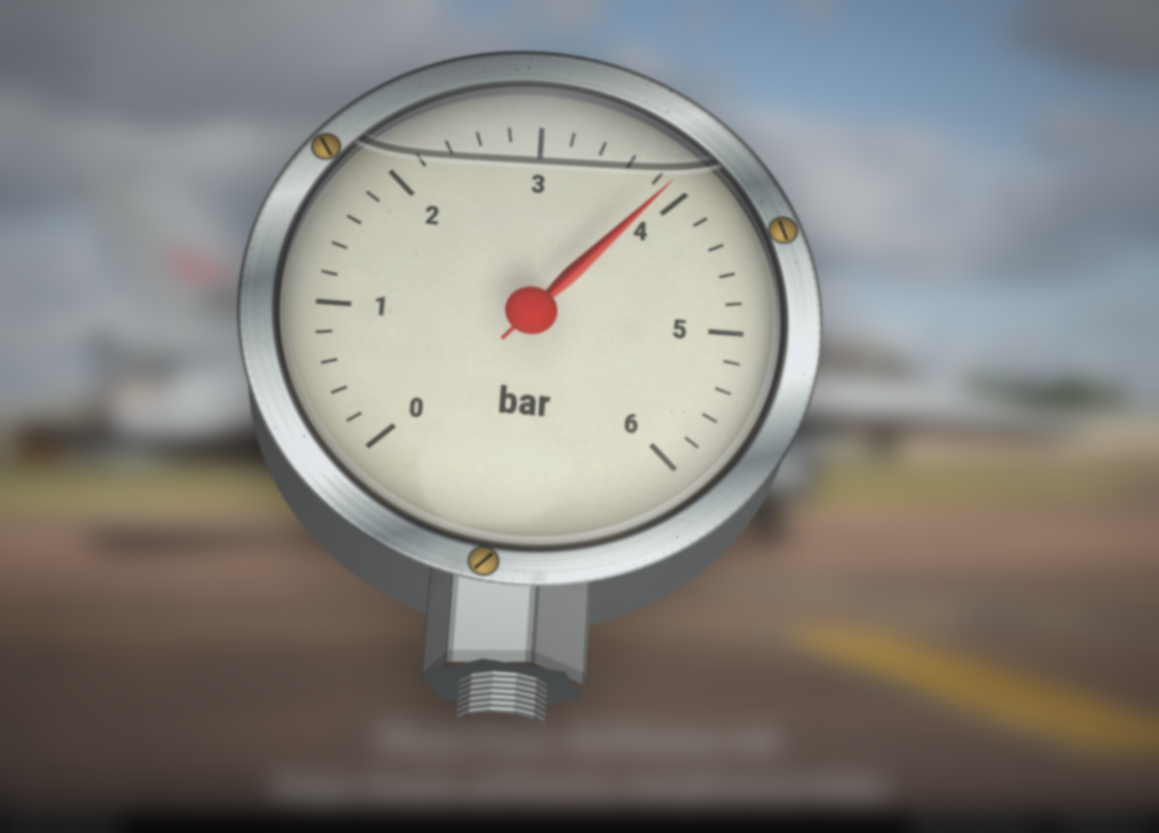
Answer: 3.9 bar
